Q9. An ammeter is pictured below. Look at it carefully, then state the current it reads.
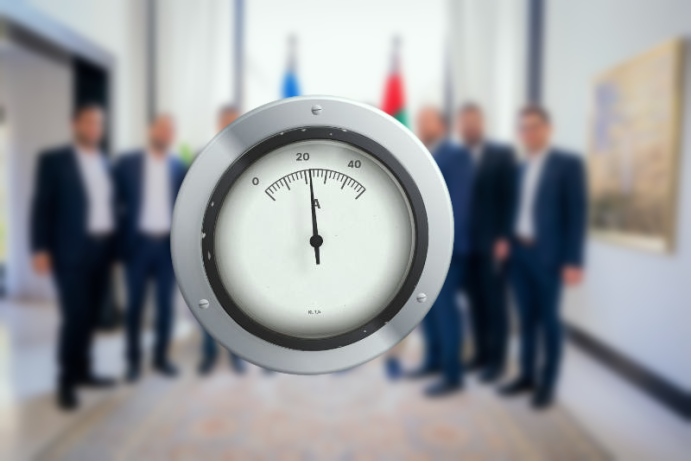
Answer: 22 A
